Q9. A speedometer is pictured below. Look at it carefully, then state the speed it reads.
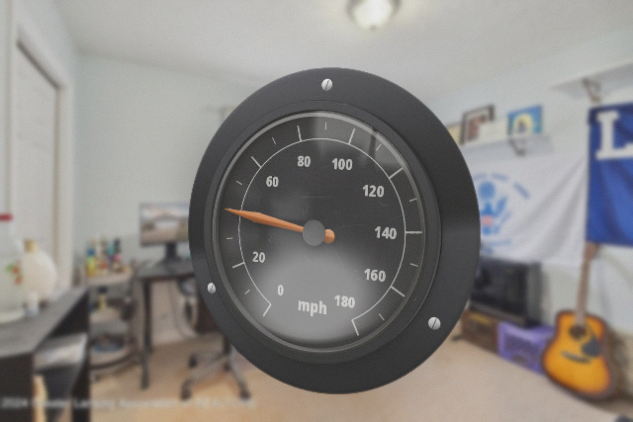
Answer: 40 mph
